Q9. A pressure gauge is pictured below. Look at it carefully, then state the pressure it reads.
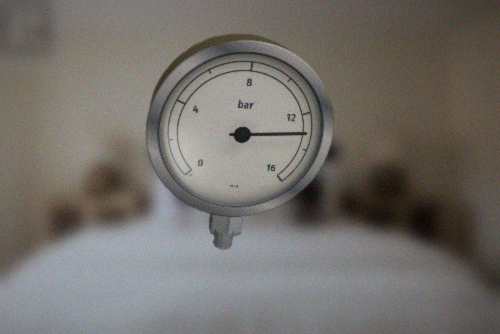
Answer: 13 bar
